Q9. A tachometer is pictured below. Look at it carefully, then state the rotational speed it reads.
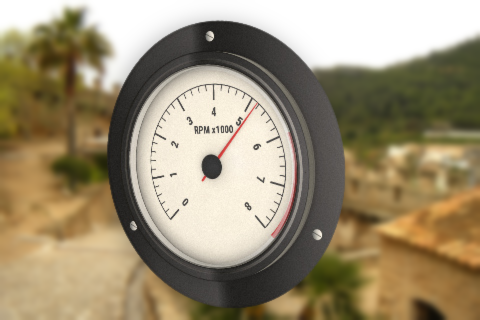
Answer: 5200 rpm
